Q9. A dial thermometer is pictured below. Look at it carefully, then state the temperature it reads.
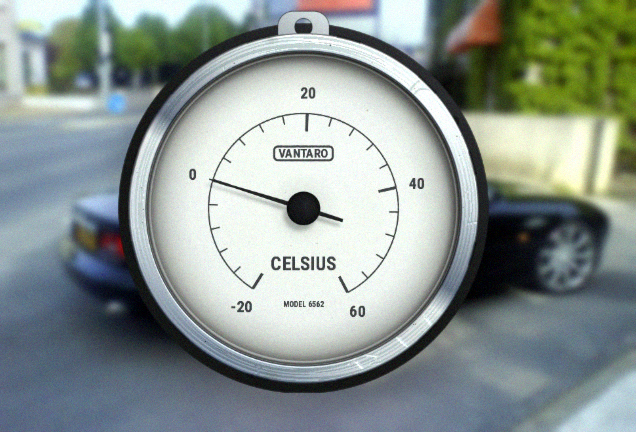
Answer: 0 °C
